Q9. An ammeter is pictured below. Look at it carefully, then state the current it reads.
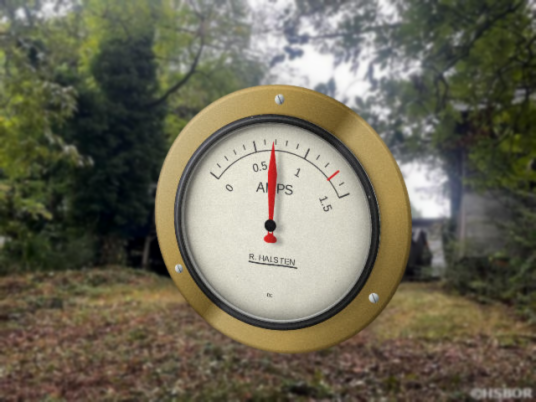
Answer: 0.7 A
